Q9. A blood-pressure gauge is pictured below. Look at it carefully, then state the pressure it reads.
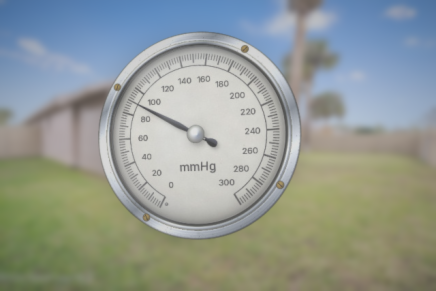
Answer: 90 mmHg
